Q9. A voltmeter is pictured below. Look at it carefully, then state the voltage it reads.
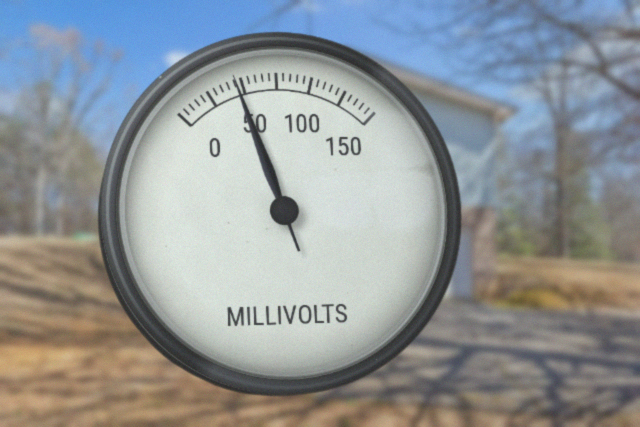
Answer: 45 mV
